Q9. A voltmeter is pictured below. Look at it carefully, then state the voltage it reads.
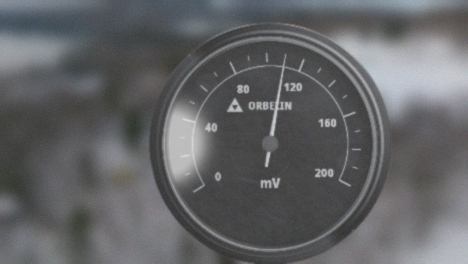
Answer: 110 mV
